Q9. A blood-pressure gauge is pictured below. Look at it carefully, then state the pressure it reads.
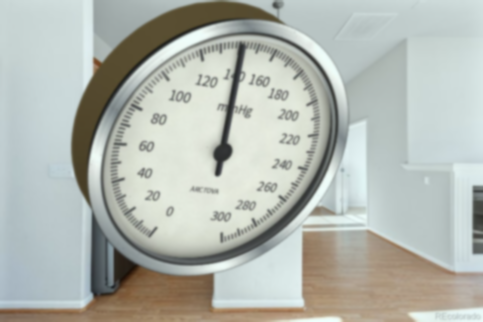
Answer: 140 mmHg
